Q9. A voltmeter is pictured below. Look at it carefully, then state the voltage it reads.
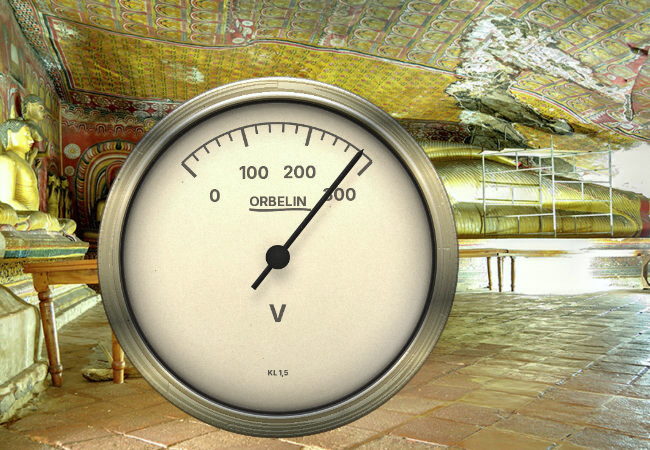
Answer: 280 V
